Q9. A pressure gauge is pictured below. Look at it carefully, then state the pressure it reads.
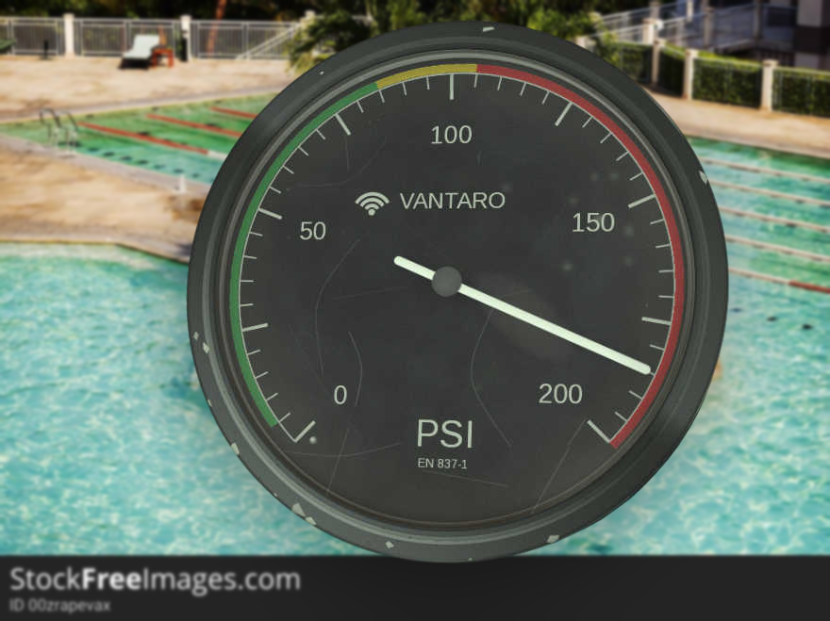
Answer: 185 psi
